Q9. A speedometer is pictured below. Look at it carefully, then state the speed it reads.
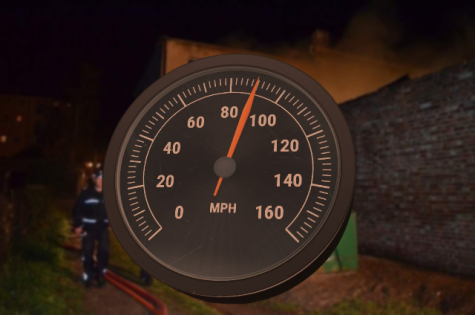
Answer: 90 mph
